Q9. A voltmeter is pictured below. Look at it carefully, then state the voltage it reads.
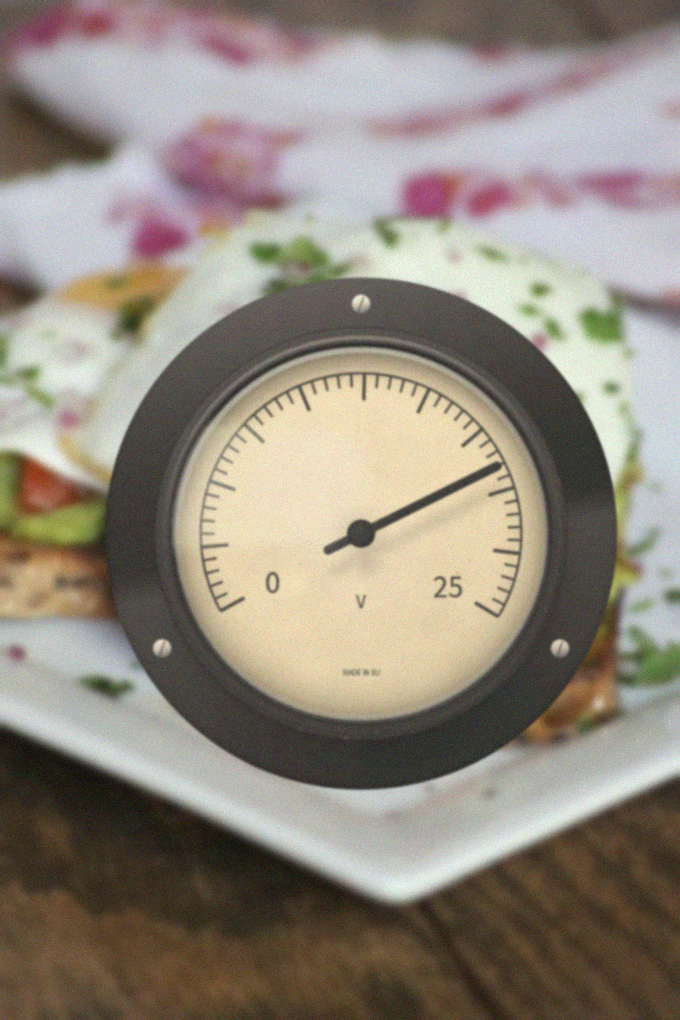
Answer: 19 V
